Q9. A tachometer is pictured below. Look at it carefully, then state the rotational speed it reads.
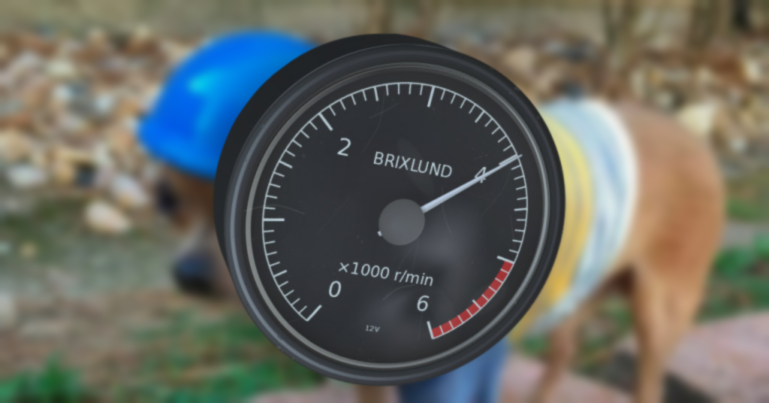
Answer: 4000 rpm
